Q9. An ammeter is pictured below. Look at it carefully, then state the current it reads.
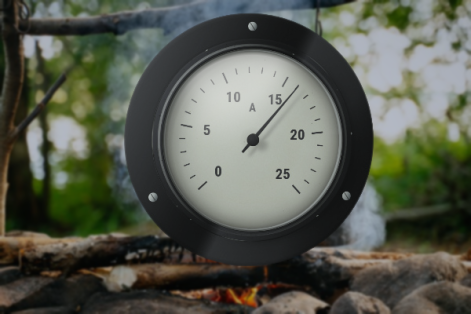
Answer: 16 A
